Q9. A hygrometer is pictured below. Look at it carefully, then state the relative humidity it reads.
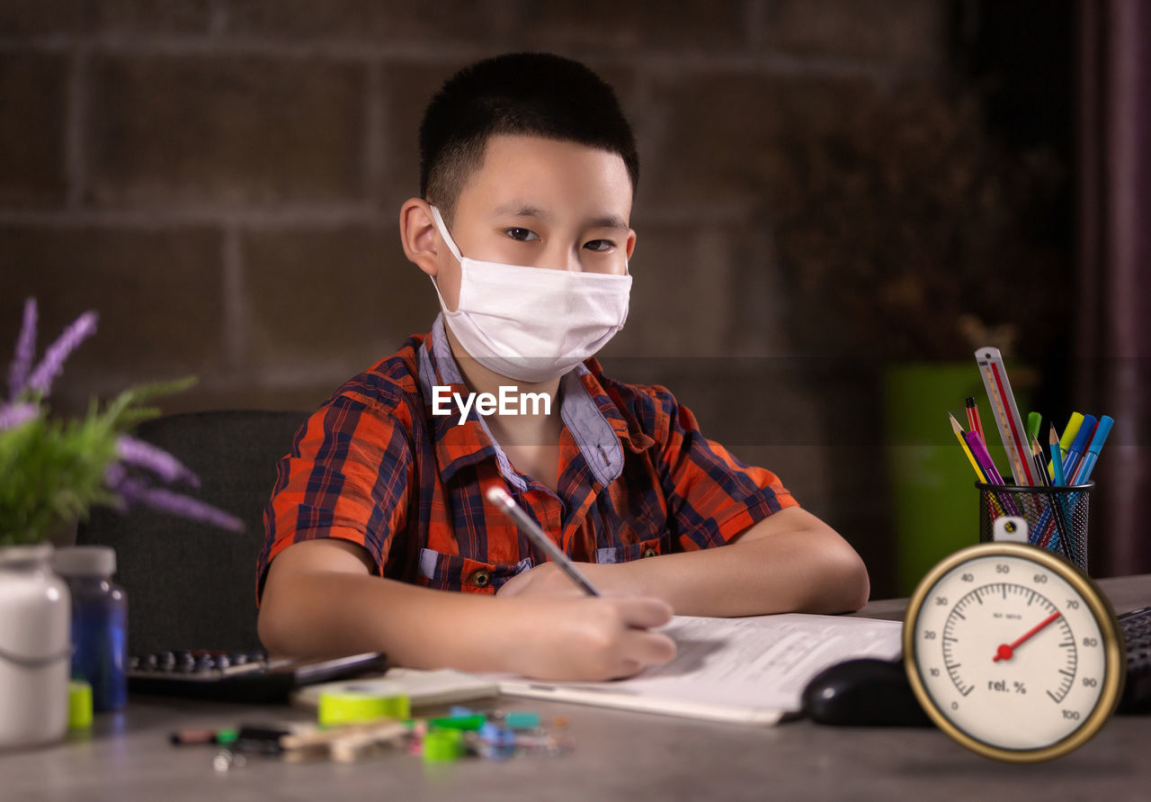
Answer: 70 %
